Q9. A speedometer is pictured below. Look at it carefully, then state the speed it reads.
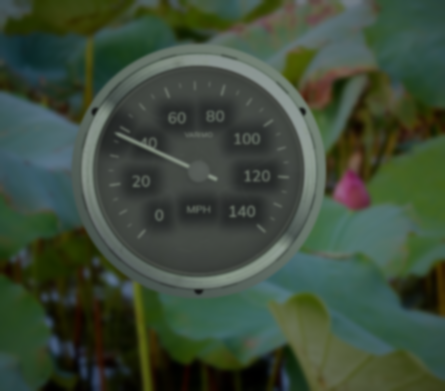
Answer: 37.5 mph
